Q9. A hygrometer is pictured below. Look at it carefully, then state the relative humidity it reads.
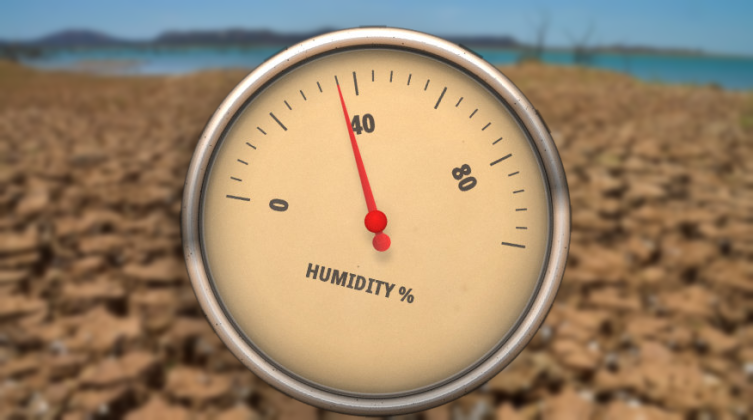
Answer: 36 %
